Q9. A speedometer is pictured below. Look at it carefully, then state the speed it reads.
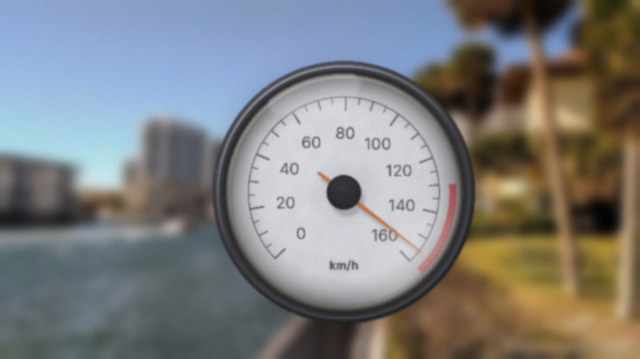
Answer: 155 km/h
